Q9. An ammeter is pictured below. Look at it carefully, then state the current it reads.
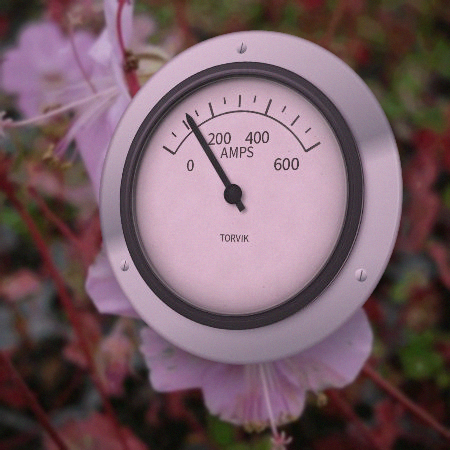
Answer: 125 A
